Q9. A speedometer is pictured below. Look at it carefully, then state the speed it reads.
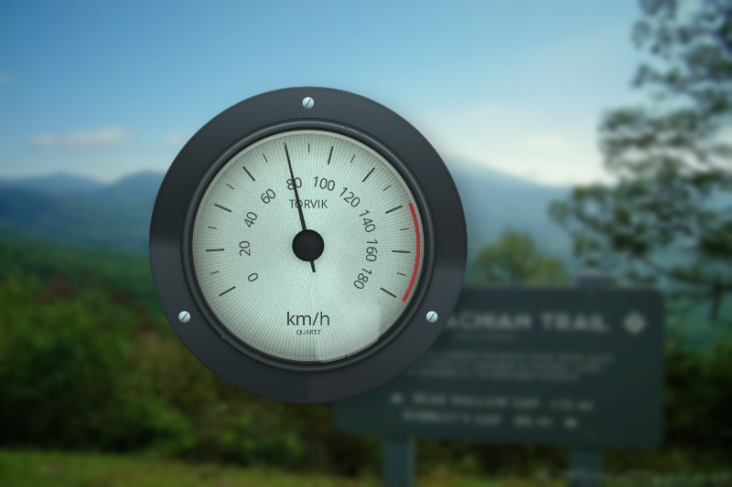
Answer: 80 km/h
